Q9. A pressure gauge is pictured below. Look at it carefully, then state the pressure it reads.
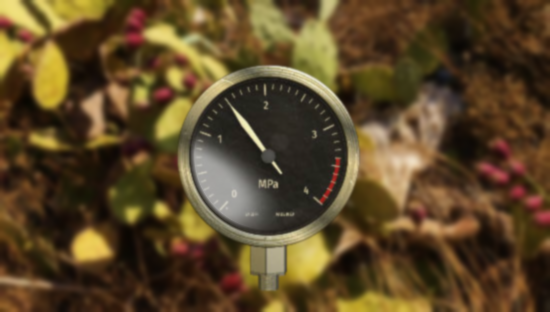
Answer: 1.5 MPa
